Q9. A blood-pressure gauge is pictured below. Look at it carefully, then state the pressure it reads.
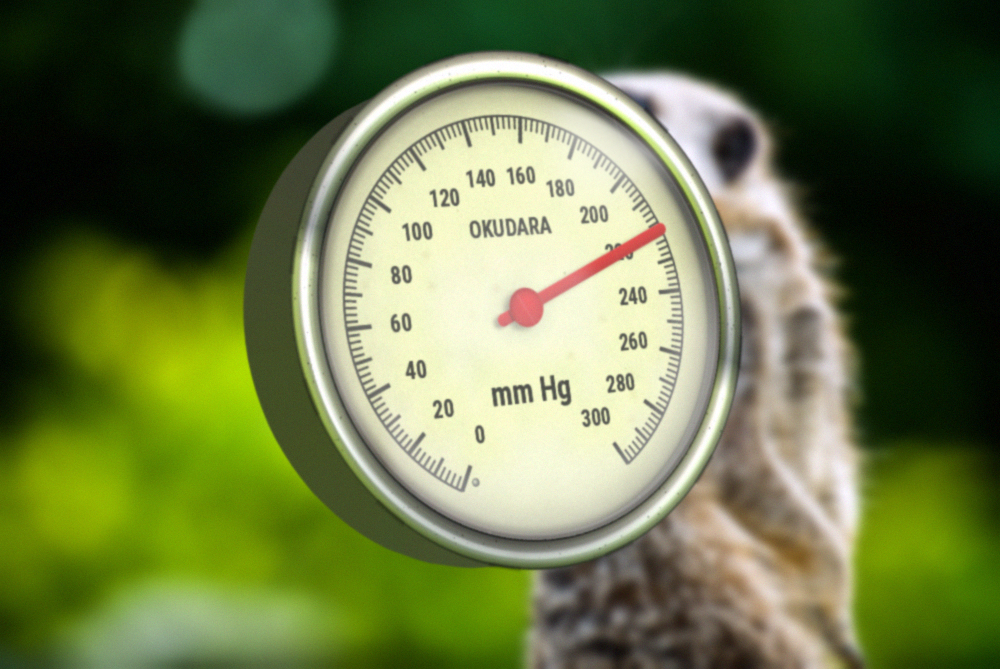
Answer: 220 mmHg
